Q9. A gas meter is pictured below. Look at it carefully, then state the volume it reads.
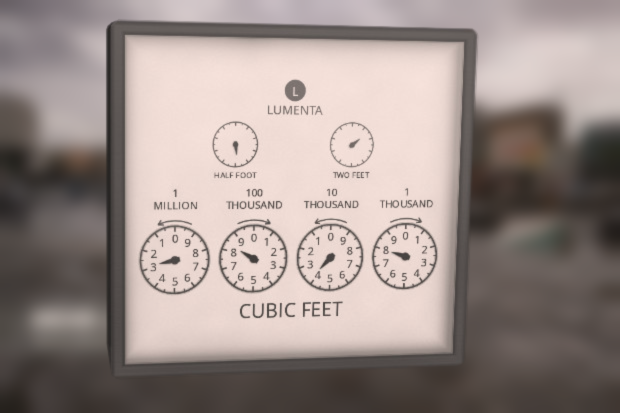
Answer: 283800 ft³
